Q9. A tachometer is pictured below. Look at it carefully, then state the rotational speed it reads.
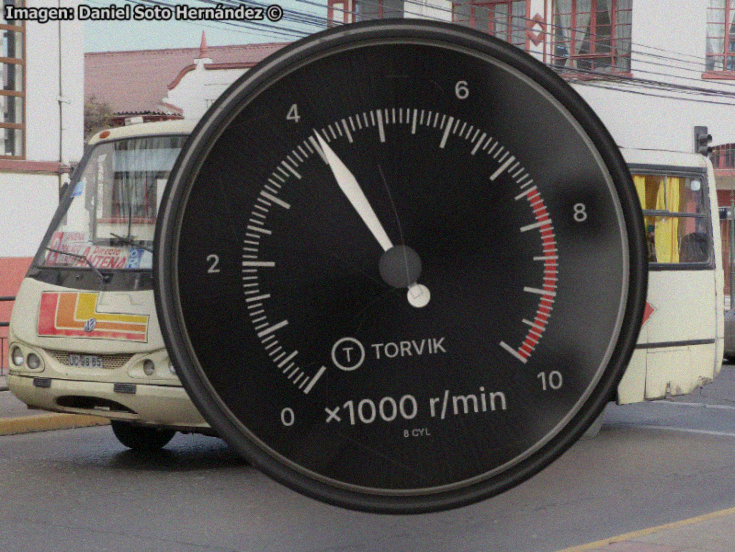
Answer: 4100 rpm
